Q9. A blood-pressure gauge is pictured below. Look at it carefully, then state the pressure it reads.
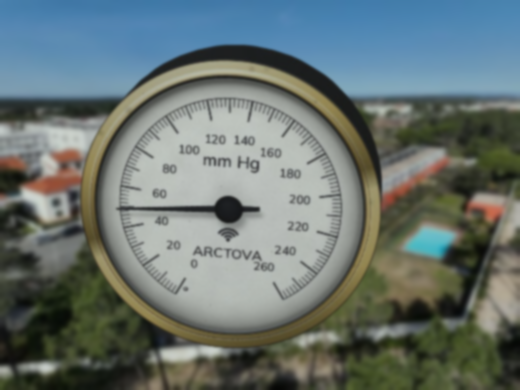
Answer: 50 mmHg
